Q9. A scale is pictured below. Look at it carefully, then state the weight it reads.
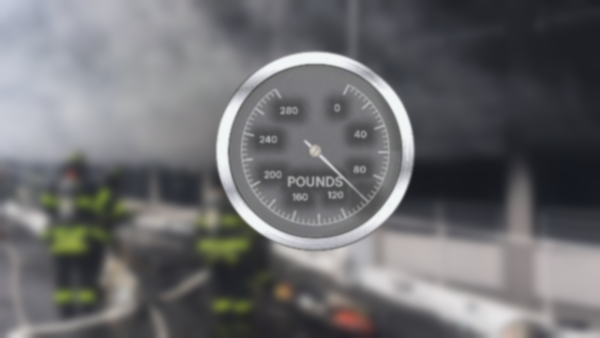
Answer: 100 lb
